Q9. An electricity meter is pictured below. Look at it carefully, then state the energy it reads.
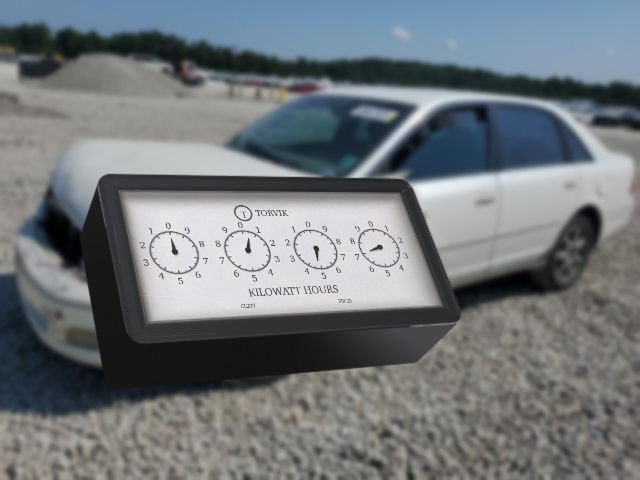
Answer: 47 kWh
